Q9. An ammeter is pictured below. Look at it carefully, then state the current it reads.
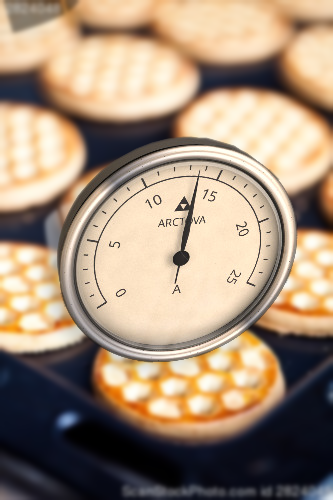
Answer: 13.5 A
